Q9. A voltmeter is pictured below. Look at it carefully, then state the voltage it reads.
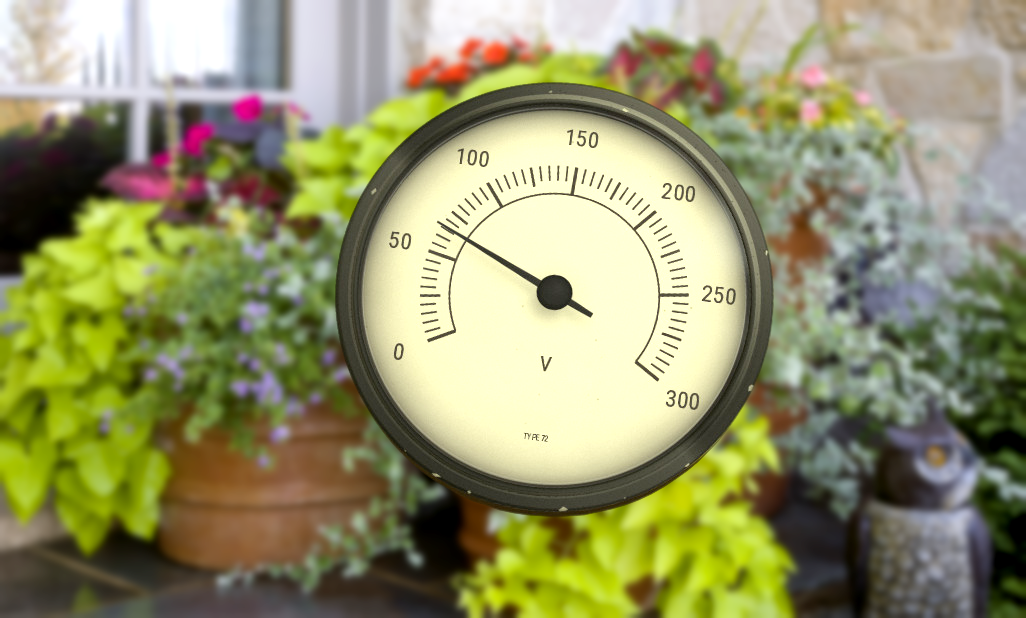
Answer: 65 V
